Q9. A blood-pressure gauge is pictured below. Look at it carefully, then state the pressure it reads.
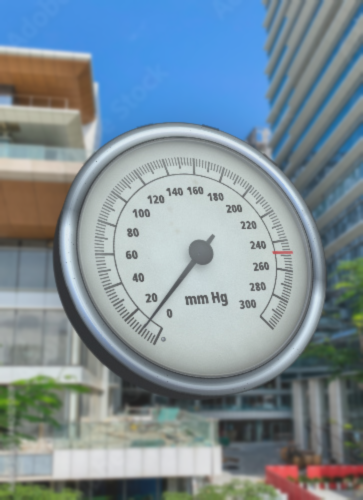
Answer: 10 mmHg
